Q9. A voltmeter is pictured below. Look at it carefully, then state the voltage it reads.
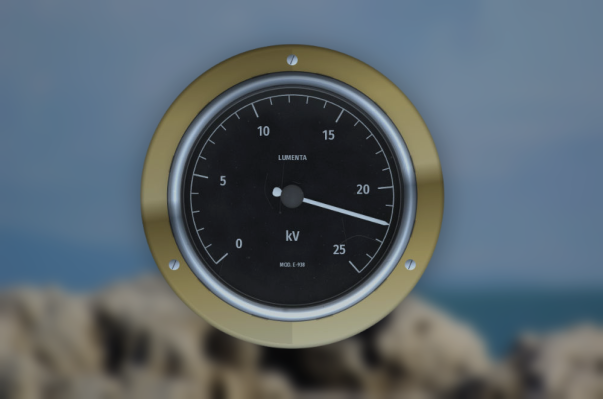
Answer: 22 kV
